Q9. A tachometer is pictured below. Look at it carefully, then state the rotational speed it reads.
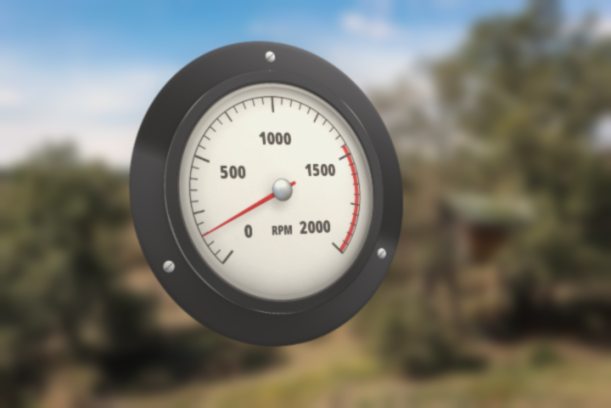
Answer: 150 rpm
